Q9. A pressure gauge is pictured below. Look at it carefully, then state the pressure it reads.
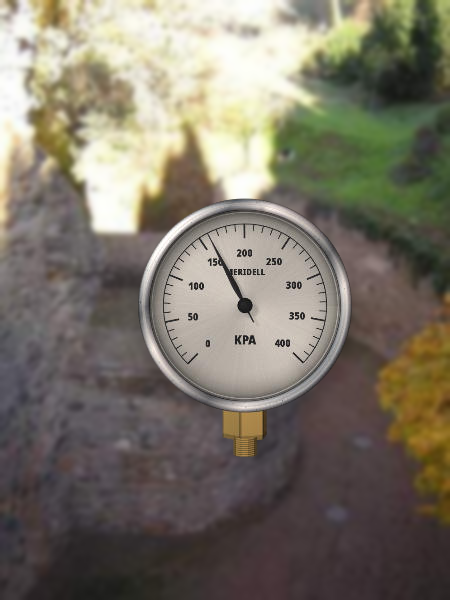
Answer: 160 kPa
